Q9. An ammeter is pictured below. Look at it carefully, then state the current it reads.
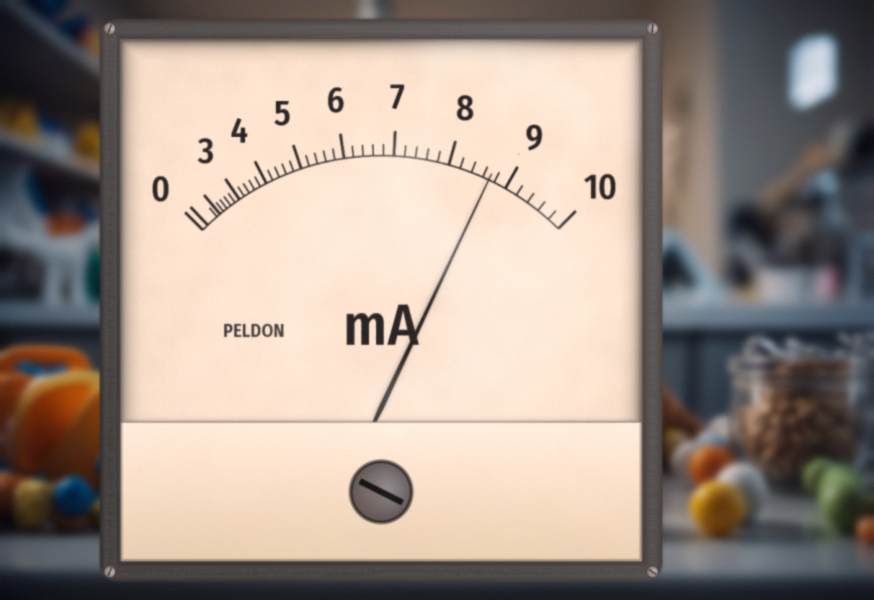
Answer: 8.7 mA
